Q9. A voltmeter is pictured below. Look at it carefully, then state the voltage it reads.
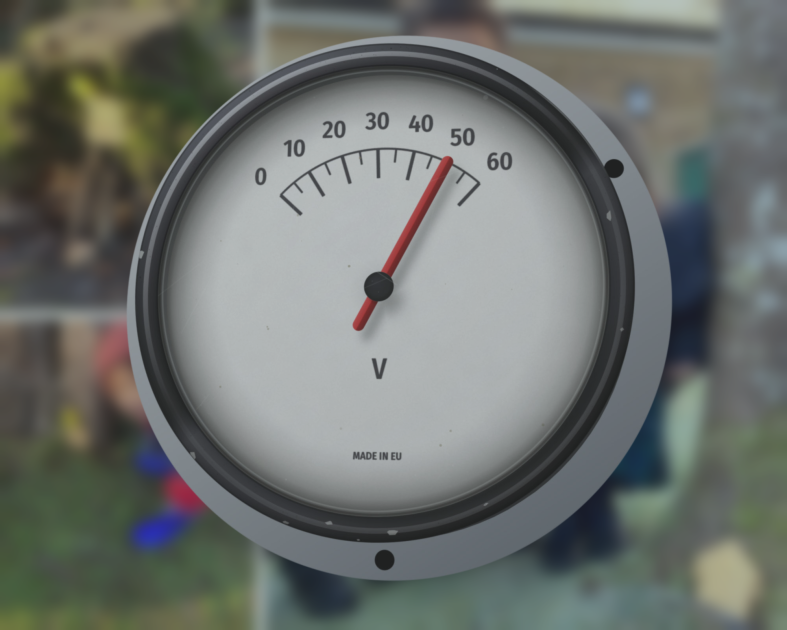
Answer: 50 V
